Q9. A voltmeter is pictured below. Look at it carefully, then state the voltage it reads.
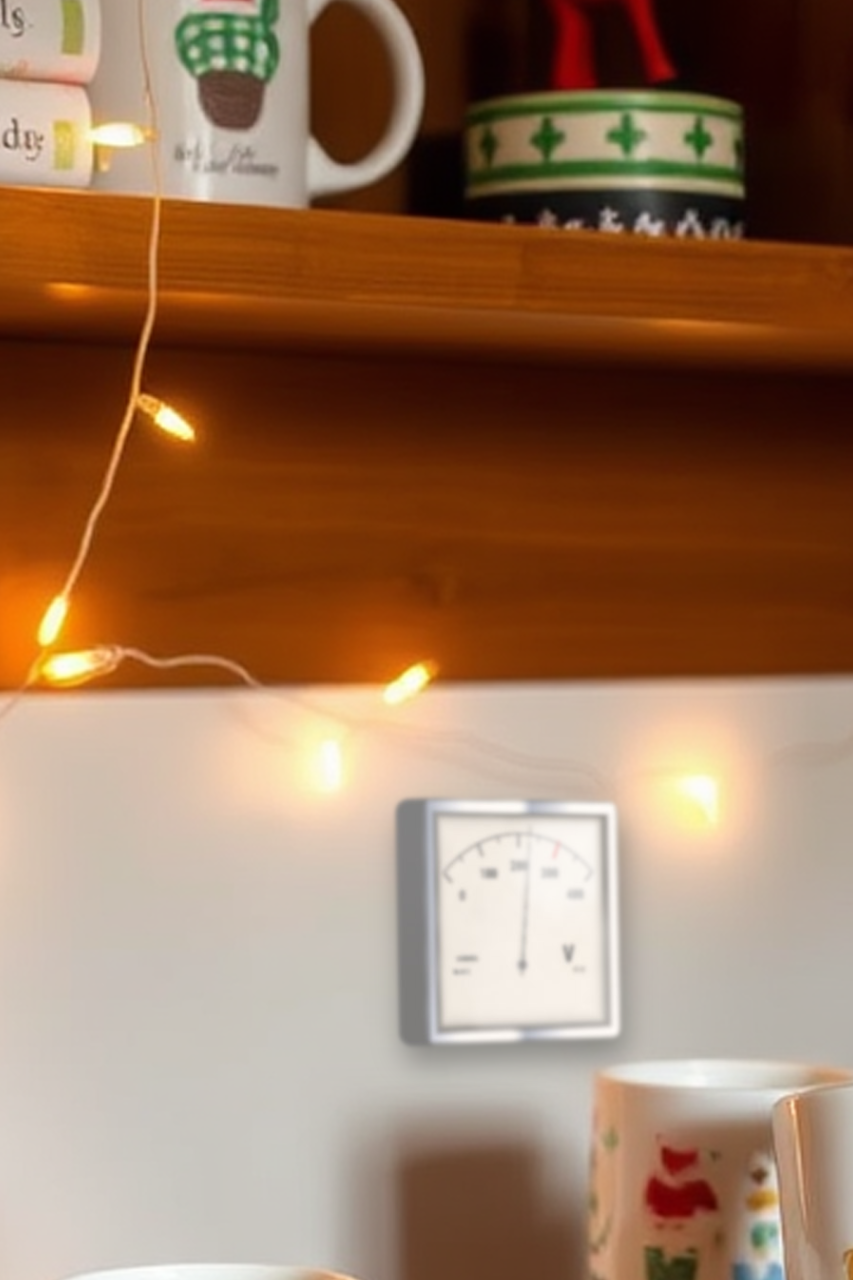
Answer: 225 V
